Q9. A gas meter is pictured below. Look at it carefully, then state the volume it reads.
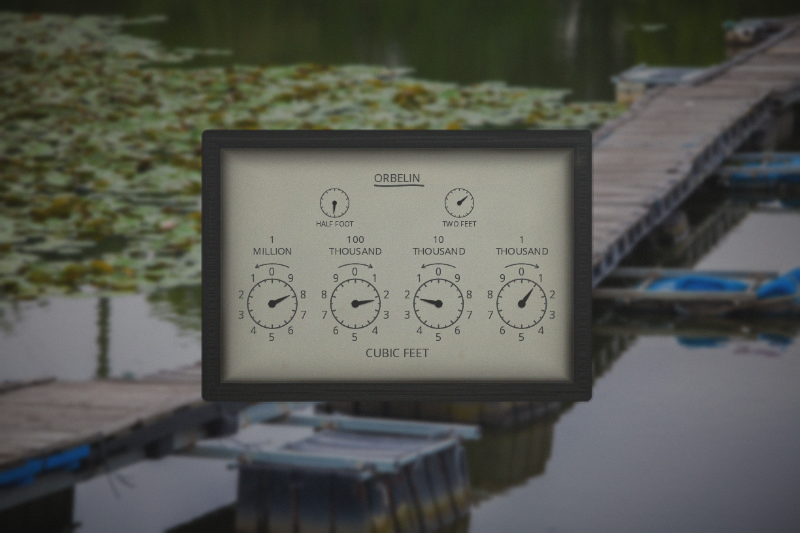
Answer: 822100 ft³
